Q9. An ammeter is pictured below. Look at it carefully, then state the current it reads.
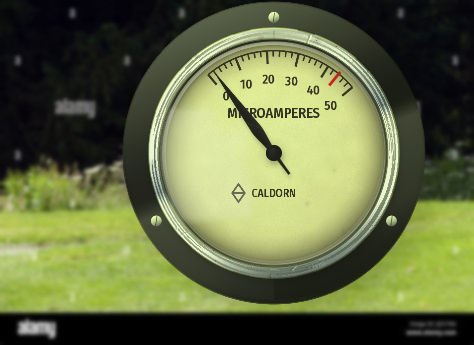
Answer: 2 µA
